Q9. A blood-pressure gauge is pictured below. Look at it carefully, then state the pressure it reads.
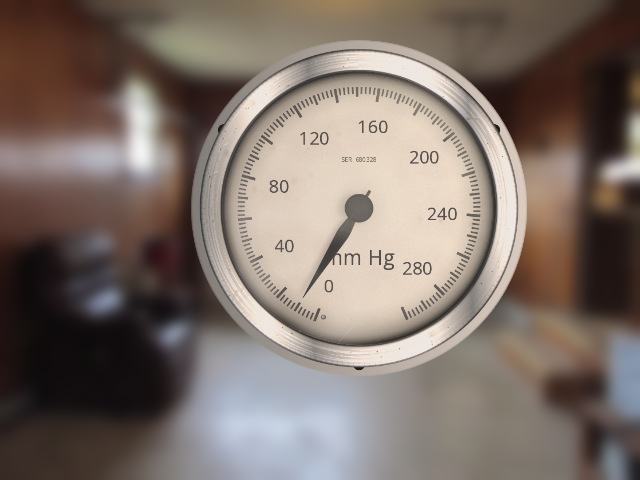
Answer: 10 mmHg
